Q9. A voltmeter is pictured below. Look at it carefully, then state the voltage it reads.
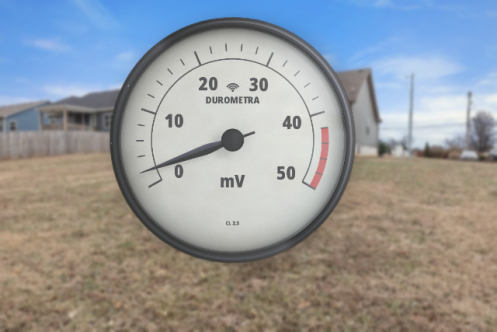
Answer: 2 mV
